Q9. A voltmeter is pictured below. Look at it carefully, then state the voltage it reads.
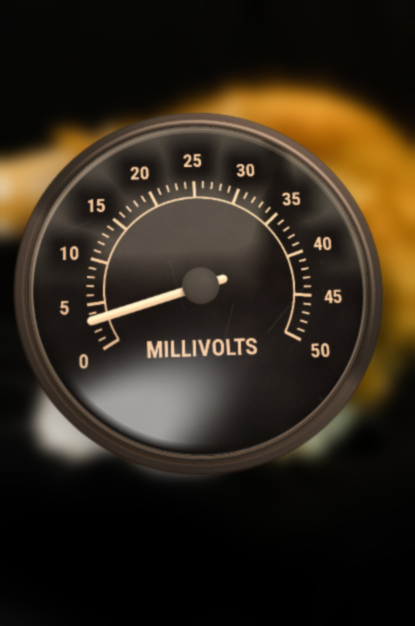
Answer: 3 mV
